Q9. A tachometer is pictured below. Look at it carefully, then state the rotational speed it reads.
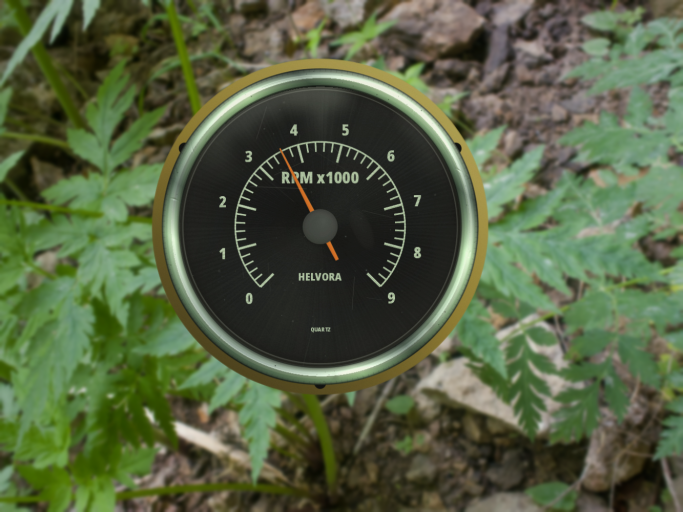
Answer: 3600 rpm
